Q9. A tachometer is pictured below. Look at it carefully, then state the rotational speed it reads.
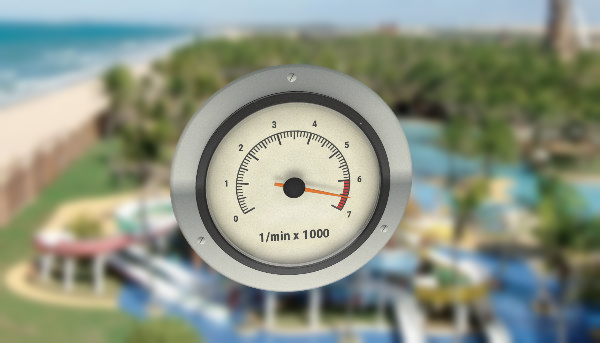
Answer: 6500 rpm
